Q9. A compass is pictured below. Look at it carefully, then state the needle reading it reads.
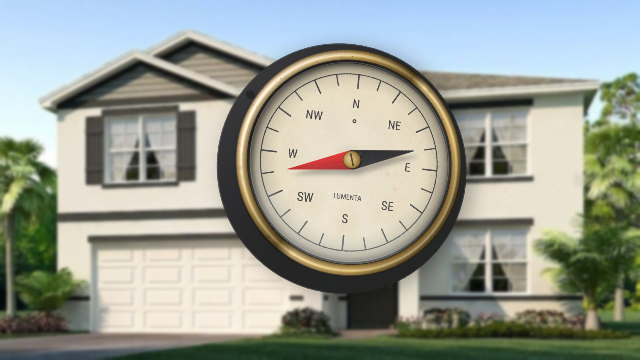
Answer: 255 °
